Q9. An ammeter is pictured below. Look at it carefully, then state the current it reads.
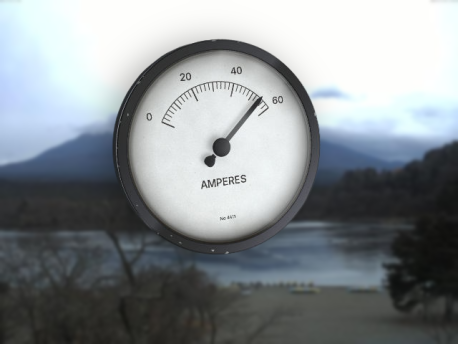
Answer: 54 A
